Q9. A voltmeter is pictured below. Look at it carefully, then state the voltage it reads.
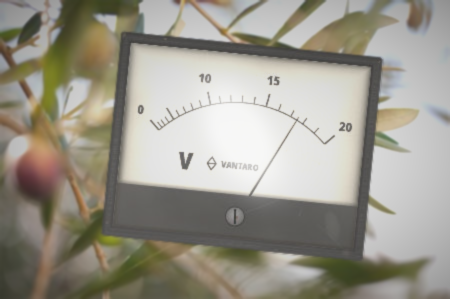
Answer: 17.5 V
